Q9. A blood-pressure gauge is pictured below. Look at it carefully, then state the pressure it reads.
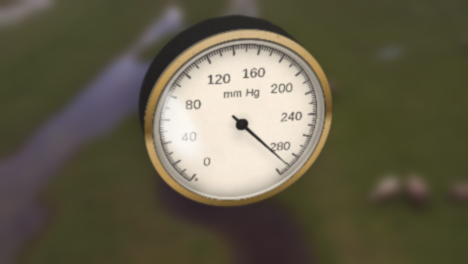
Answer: 290 mmHg
